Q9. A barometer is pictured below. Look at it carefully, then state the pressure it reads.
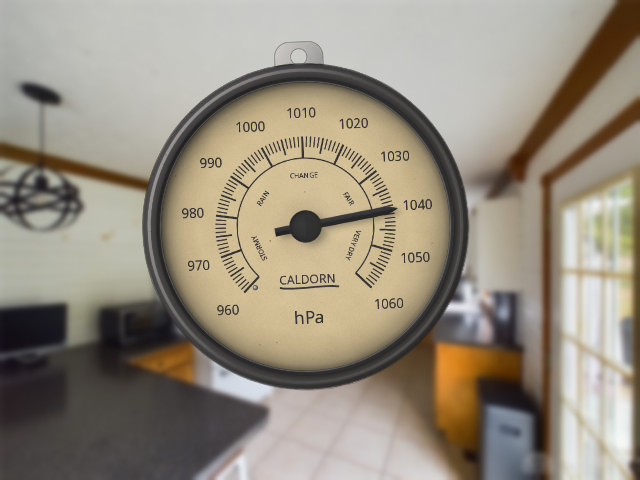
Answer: 1040 hPa
